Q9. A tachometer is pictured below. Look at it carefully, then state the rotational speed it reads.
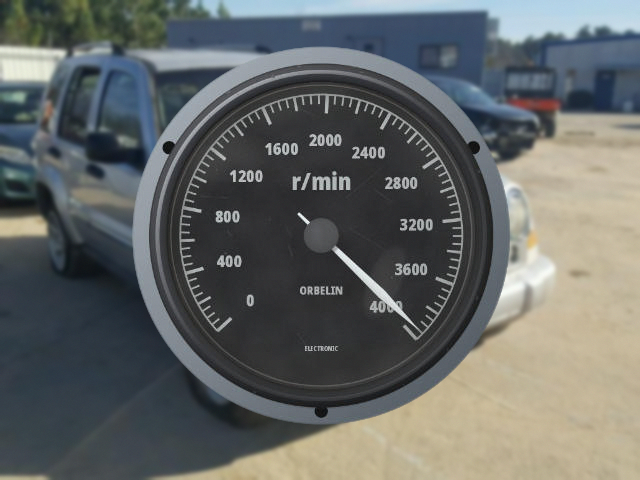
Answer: 3950 rpm
